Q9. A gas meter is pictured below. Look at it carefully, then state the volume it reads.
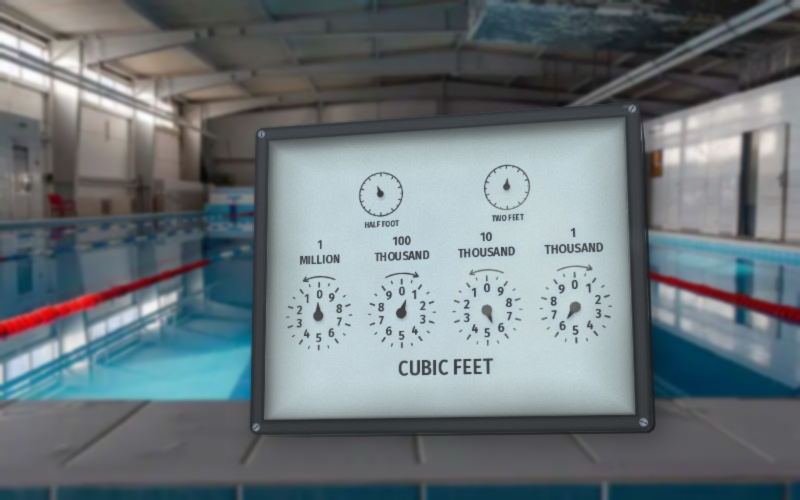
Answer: 5600 ft³
